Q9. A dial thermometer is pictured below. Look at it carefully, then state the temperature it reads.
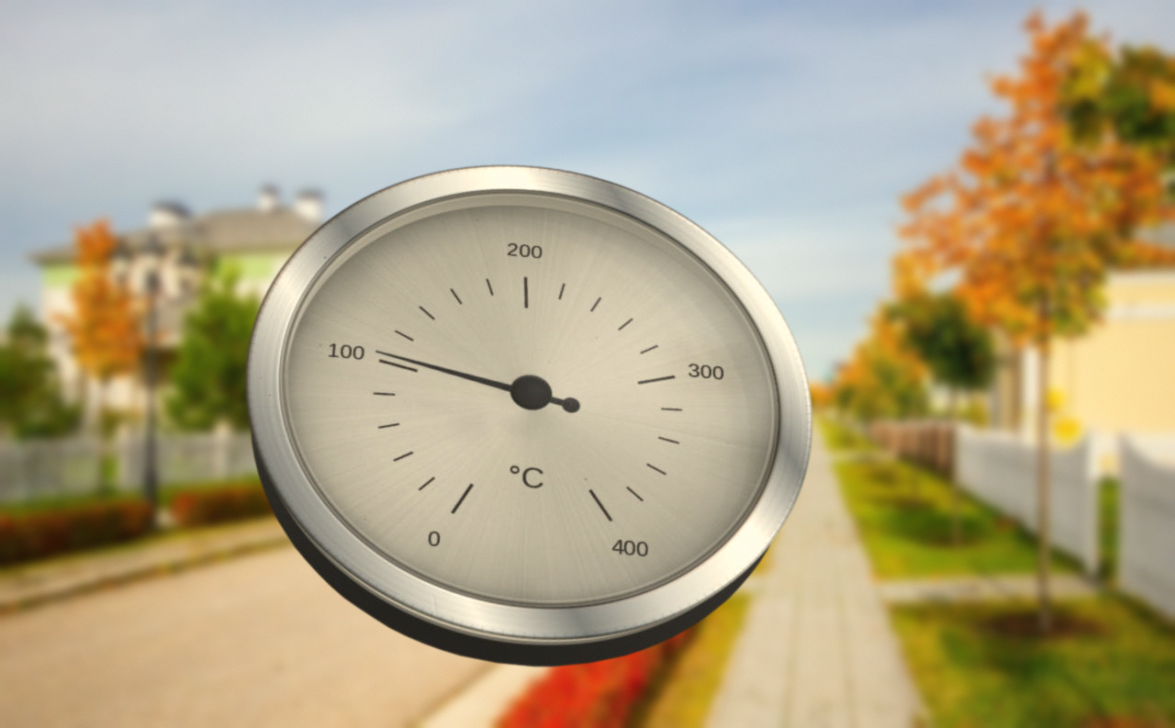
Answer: 100 °C
